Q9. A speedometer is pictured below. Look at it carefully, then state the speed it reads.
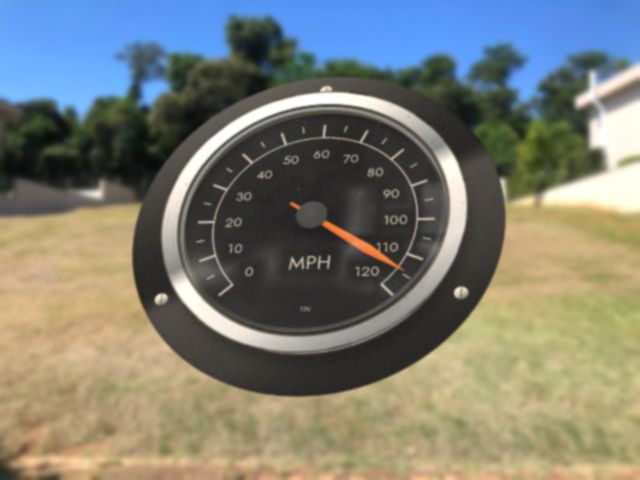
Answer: 115 mph
